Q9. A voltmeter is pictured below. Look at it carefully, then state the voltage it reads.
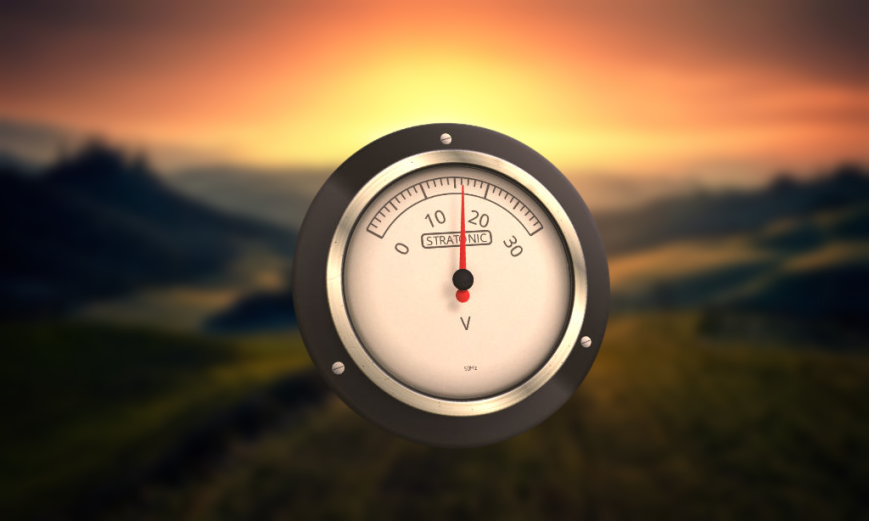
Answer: 16 V
